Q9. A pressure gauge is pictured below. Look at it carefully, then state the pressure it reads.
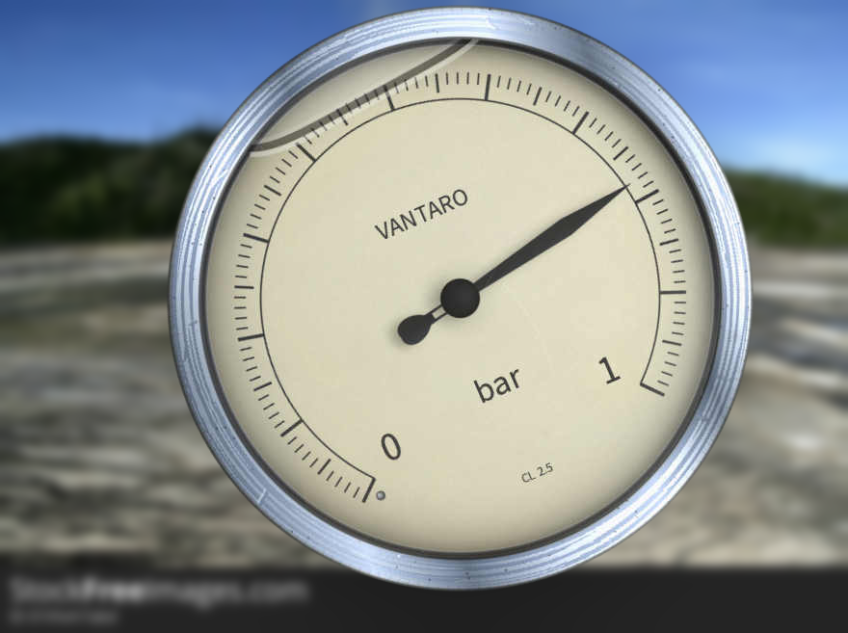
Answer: 0.78 bar
